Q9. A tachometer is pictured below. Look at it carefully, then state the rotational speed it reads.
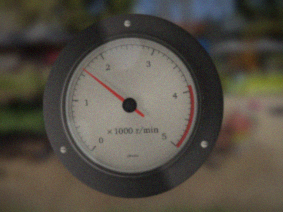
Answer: 1600 rpm
